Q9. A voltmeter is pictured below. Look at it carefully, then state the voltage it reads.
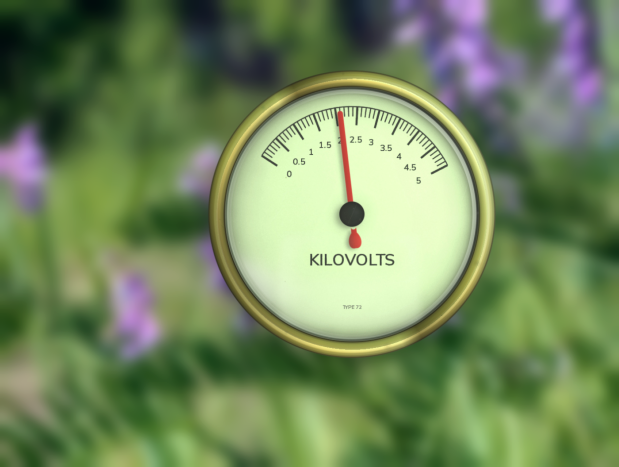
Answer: 2.1 kV
